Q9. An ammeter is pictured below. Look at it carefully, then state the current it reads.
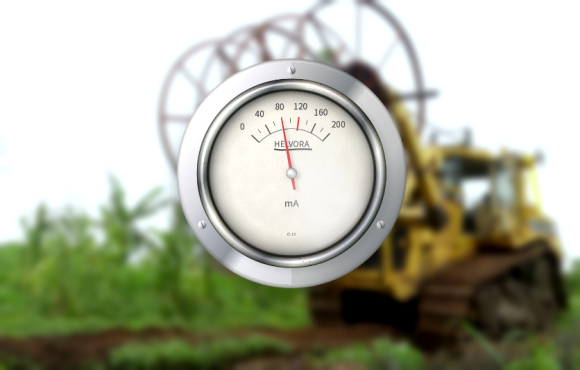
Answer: 80 mA
